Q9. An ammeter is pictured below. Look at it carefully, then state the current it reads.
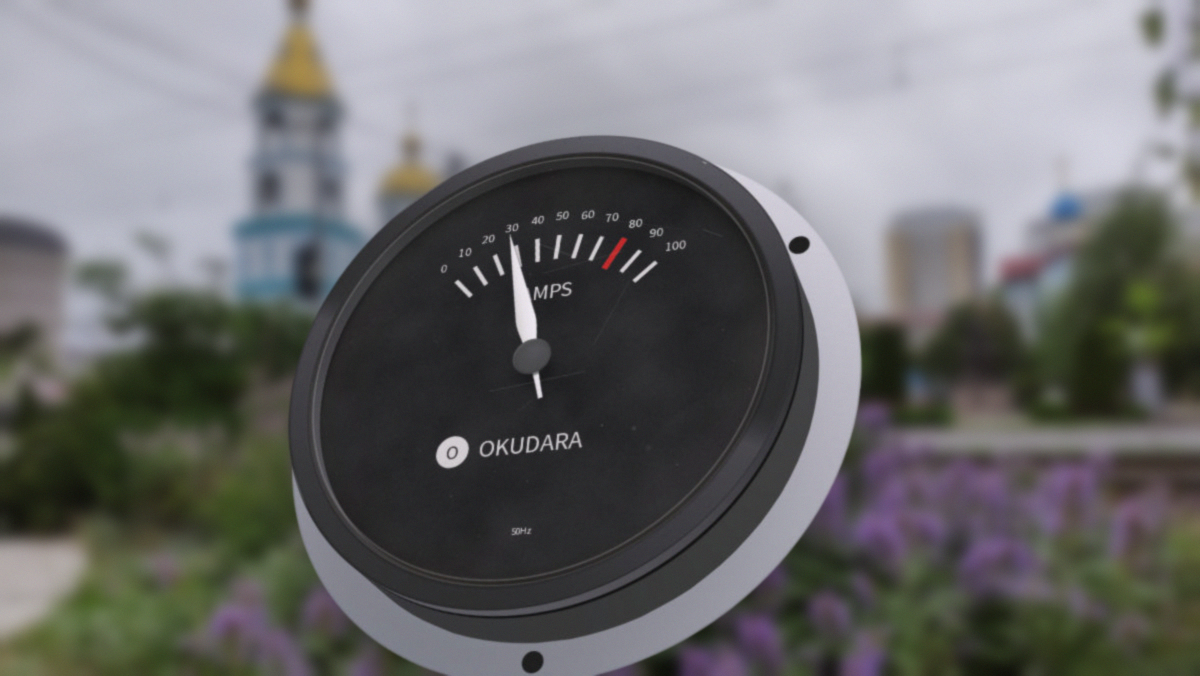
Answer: 30 A
